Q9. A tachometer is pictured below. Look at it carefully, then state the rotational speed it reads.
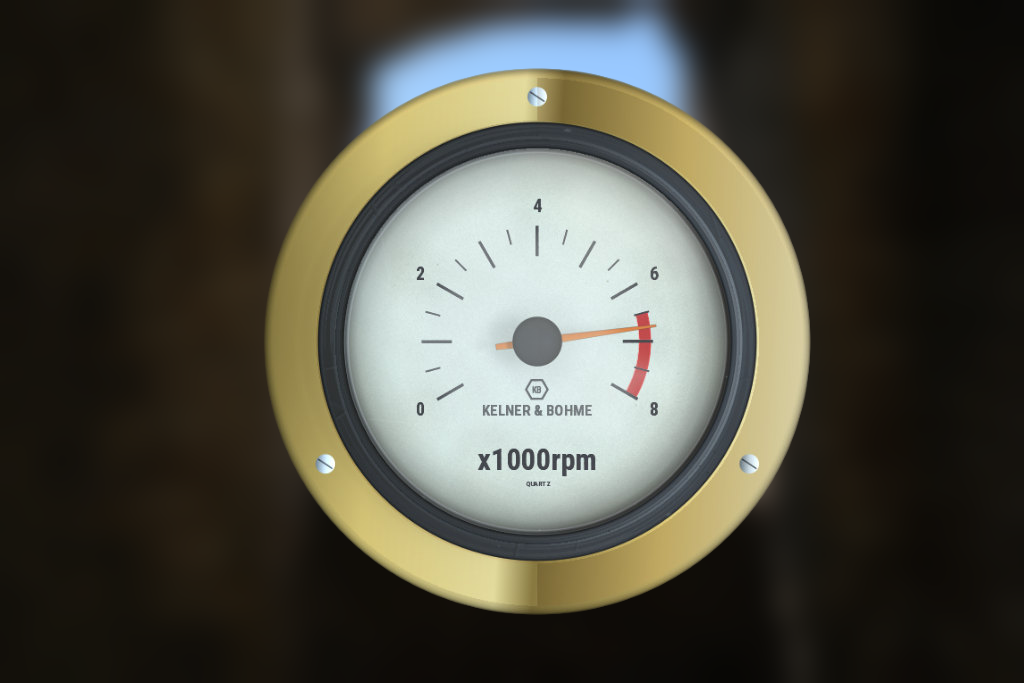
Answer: 6750 rpm
